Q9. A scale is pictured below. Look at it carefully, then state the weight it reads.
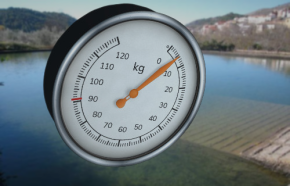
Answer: 5 kg
